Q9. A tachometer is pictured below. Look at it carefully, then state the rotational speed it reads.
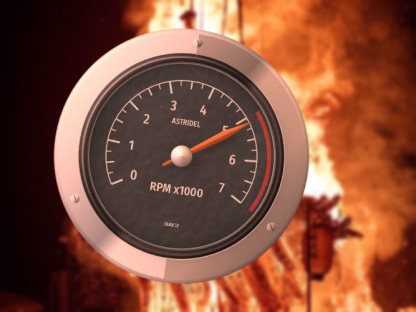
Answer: 5125 rpm
